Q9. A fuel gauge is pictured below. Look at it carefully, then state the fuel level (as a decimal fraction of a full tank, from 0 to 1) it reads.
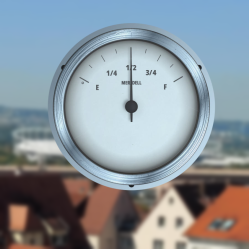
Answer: 0.5
